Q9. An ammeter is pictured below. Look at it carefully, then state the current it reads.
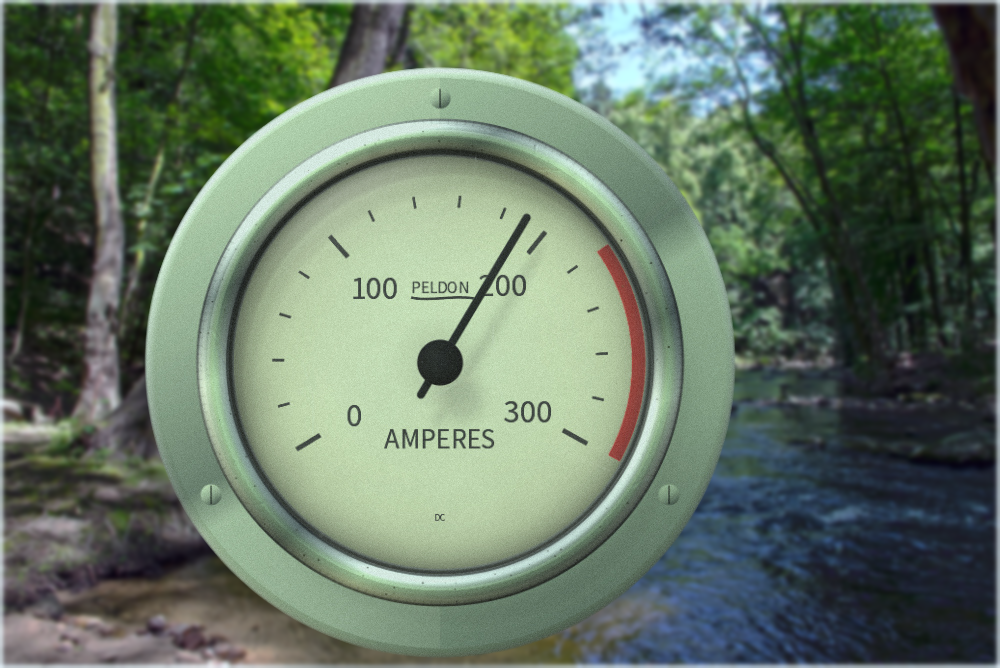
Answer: 190 A
